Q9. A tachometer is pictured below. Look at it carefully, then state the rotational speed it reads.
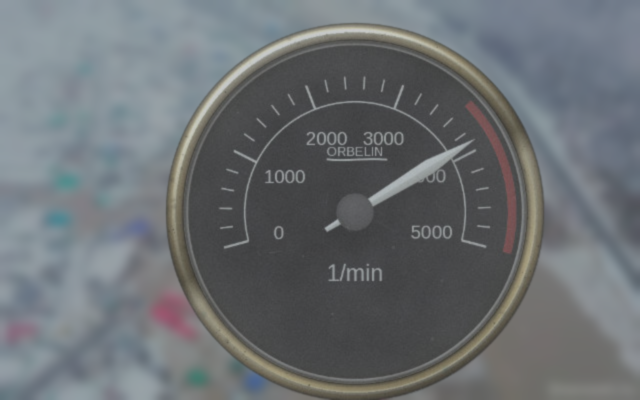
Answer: 3900 rpm
